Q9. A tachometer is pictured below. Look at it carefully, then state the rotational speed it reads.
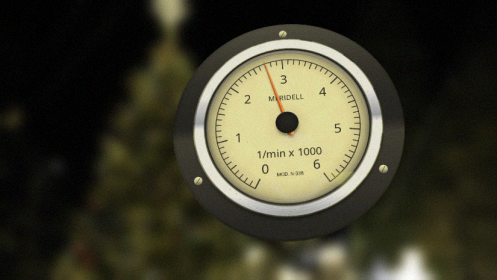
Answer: 2700 rpm
